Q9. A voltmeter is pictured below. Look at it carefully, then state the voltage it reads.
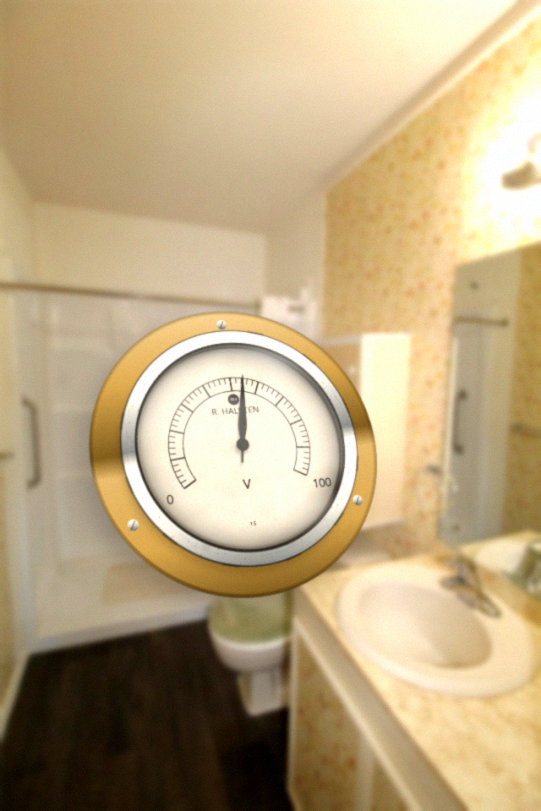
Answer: 54 V
